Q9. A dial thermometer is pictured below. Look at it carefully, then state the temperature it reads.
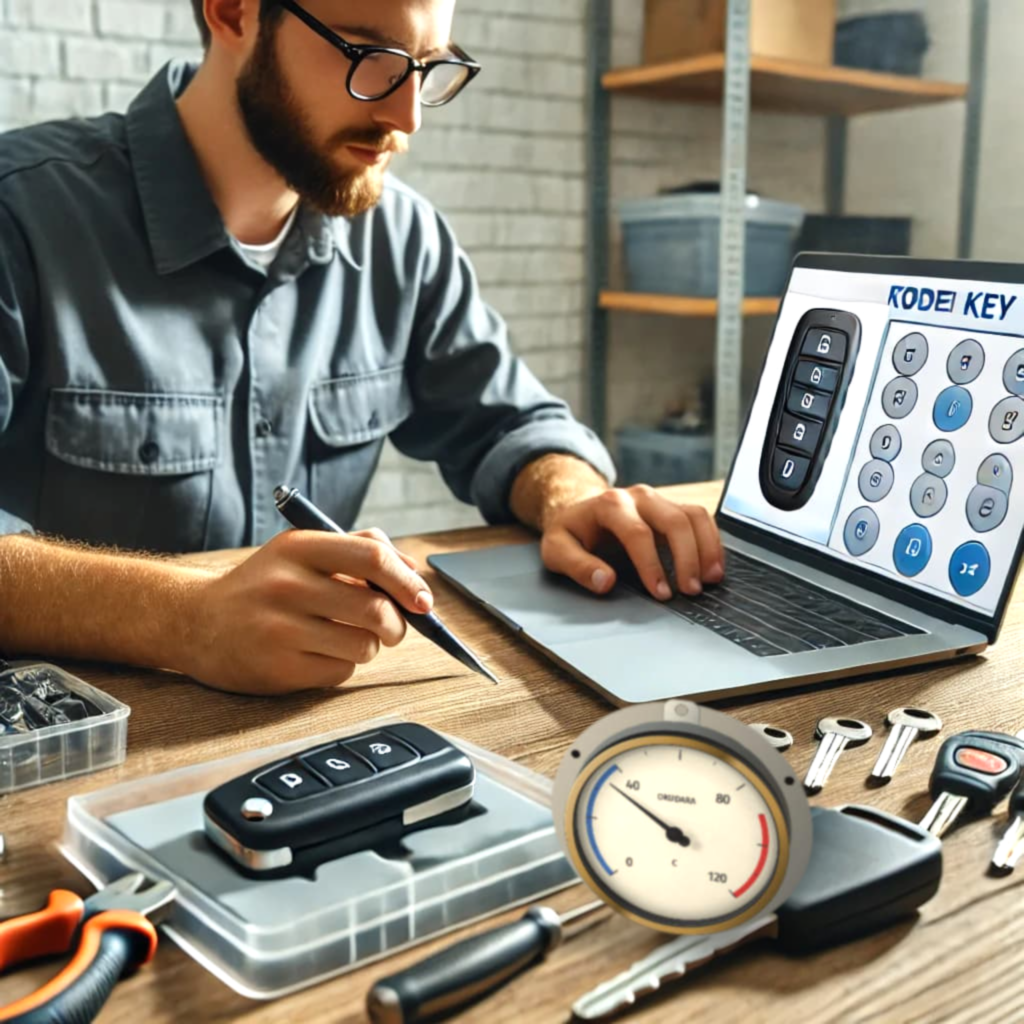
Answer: 35 °C
